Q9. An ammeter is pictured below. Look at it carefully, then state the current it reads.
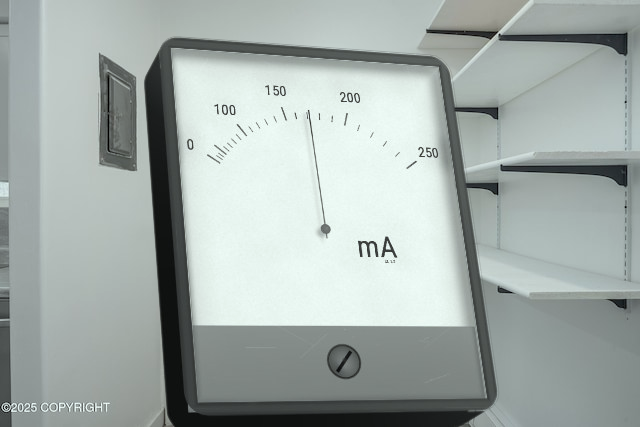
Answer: 170 mA
